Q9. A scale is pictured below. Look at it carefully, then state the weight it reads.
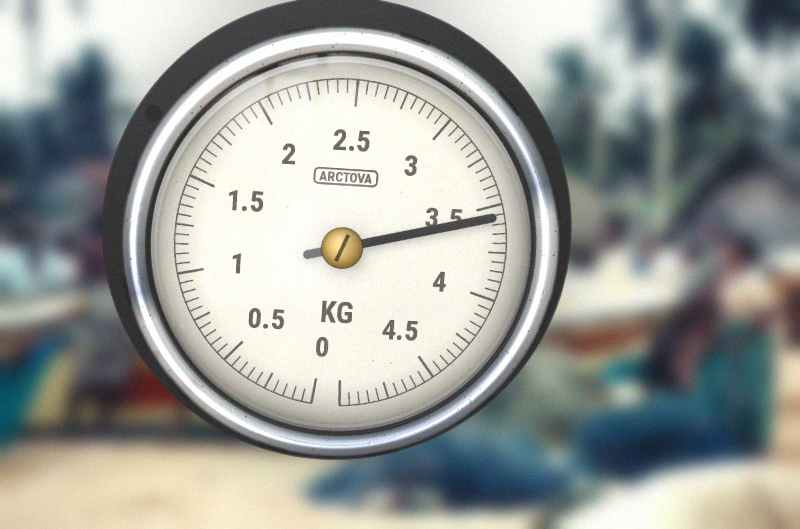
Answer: 3.55 kg
